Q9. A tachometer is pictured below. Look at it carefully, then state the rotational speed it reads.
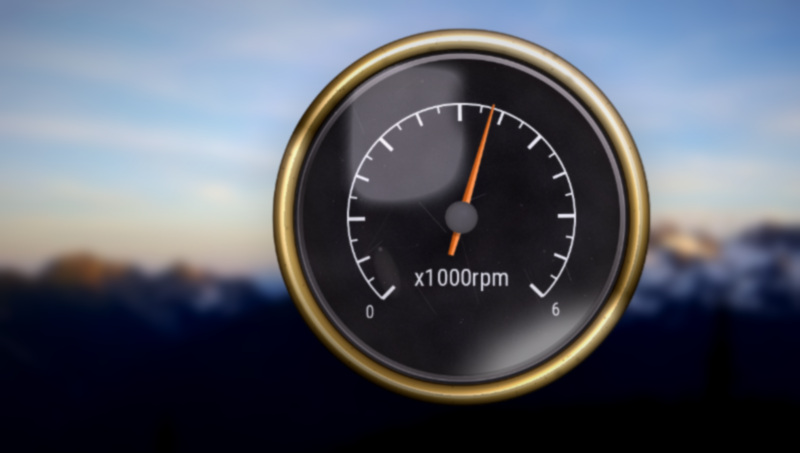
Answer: 3375 rpm
